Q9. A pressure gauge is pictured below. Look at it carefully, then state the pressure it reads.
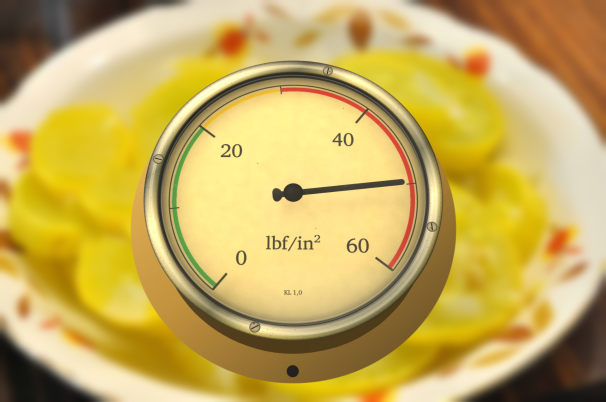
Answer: 50 psi
